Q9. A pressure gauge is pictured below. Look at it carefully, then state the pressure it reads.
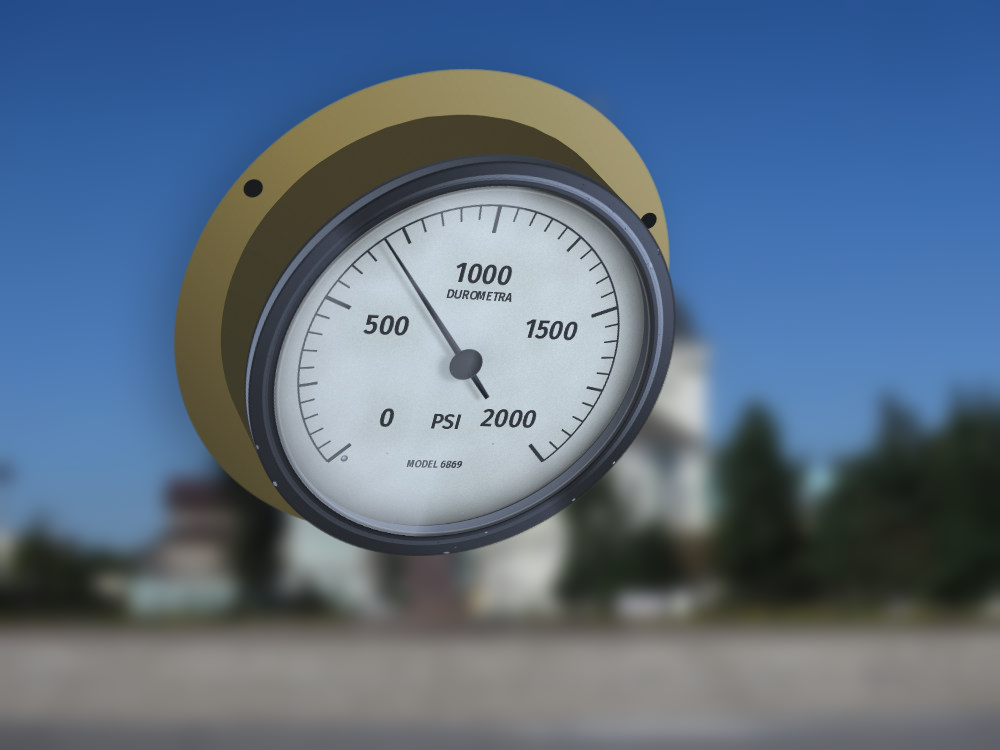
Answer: 700 psi
